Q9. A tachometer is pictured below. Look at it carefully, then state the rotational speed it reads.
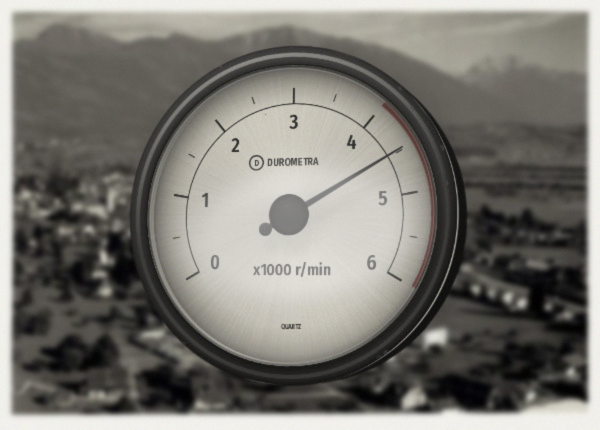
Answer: 4500 rpm
